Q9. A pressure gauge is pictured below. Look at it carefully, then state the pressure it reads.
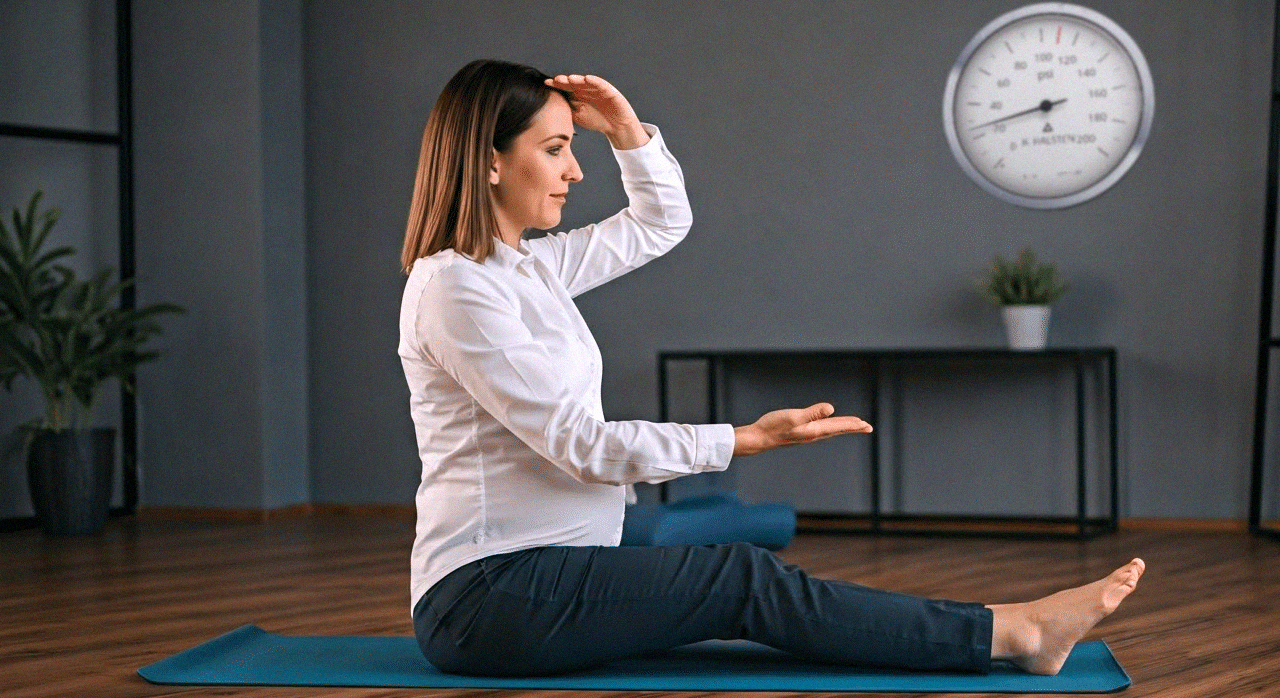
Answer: 25 psi
